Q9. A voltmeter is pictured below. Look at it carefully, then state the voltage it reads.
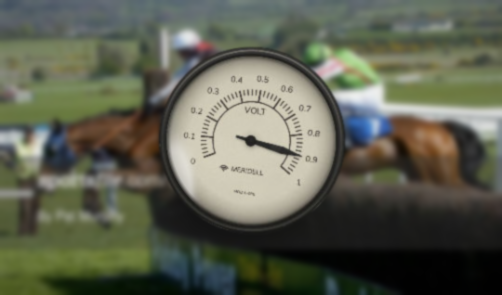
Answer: 0.9 V
